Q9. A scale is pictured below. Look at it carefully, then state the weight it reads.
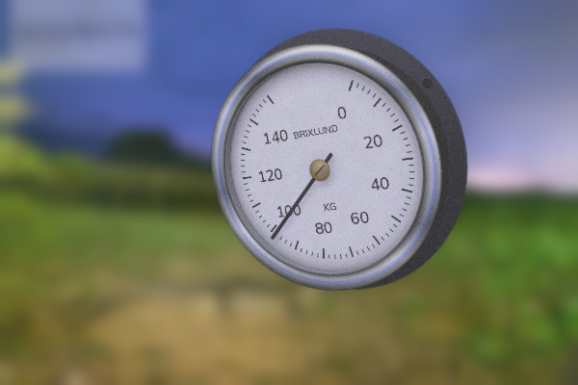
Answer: 98 kg
